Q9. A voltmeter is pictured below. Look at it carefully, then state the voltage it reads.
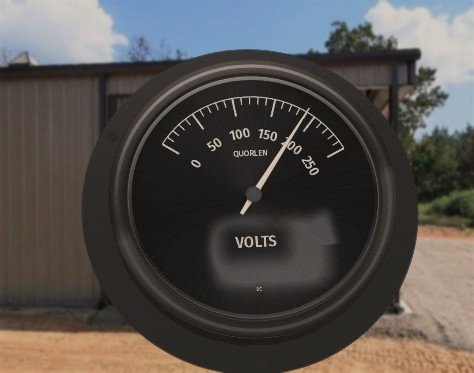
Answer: 190 V
